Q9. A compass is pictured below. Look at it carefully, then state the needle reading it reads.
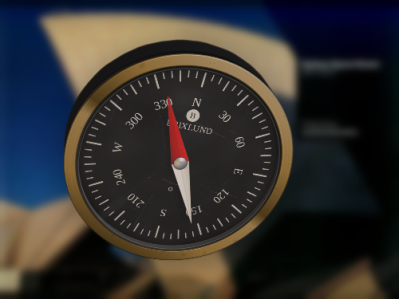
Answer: 335 °
